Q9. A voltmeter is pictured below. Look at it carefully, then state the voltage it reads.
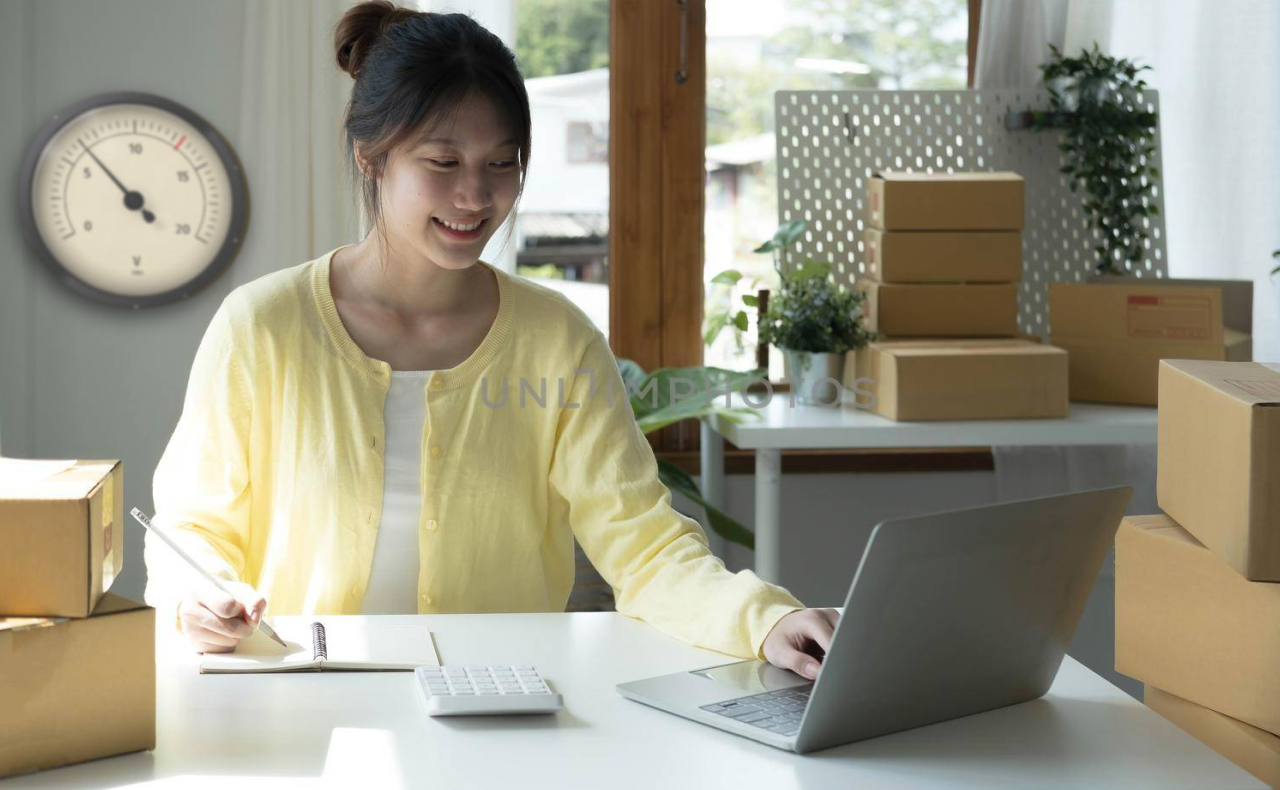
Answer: 6.5 V
